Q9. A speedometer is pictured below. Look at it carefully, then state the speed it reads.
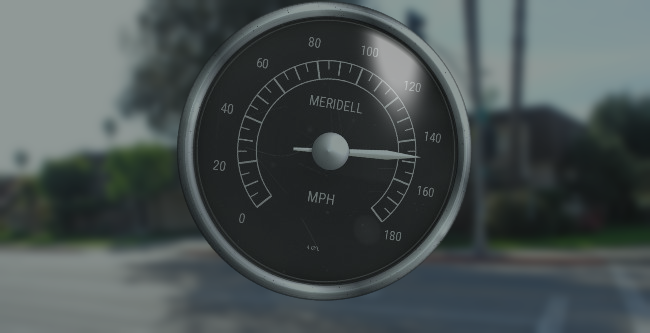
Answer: 147.5 mph
